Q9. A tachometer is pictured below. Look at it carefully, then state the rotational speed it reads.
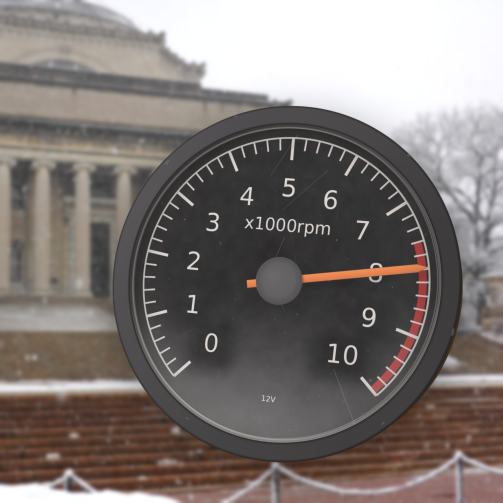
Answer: 8000 rpm
